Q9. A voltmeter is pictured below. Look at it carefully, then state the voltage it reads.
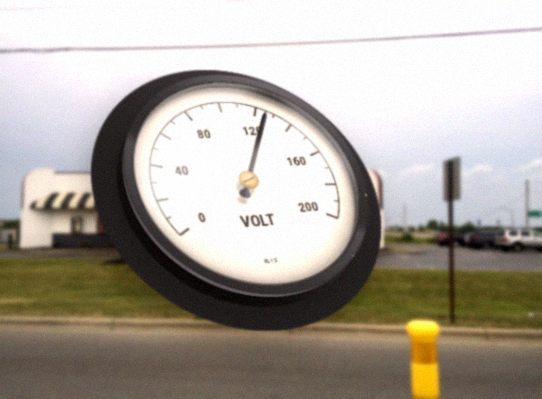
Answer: 125 V
